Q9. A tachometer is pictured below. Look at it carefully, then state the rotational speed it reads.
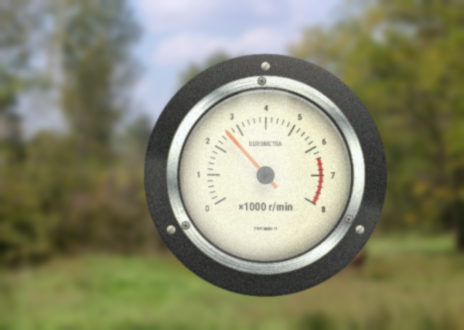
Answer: 2600 rpm
